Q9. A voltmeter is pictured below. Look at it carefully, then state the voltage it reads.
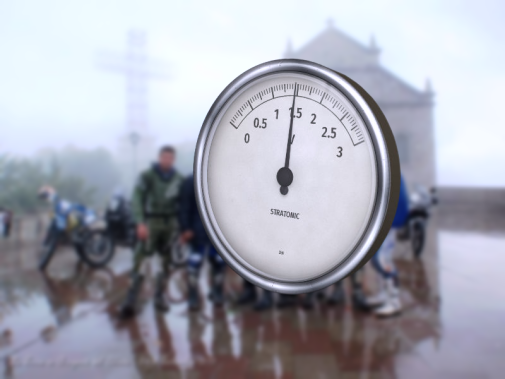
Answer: 1.5 V
